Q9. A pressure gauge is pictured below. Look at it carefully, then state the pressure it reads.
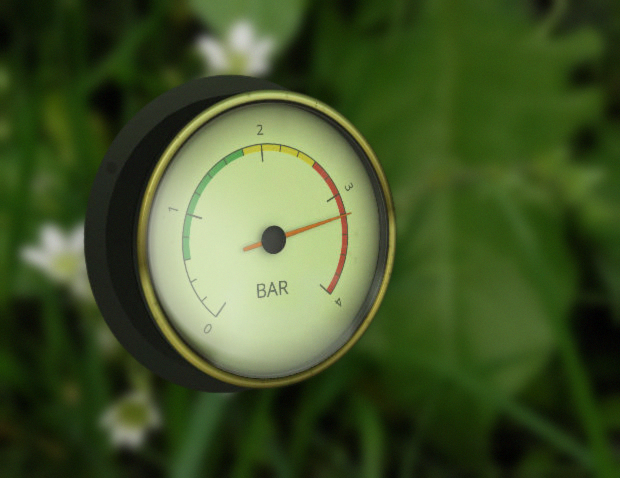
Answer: 3.2 bar
